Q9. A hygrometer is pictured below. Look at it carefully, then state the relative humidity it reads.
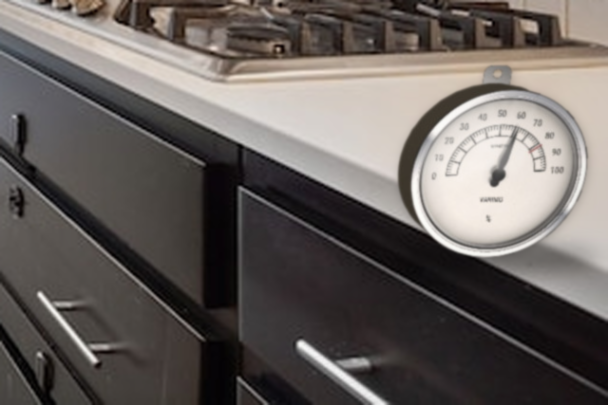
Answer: 60 %
